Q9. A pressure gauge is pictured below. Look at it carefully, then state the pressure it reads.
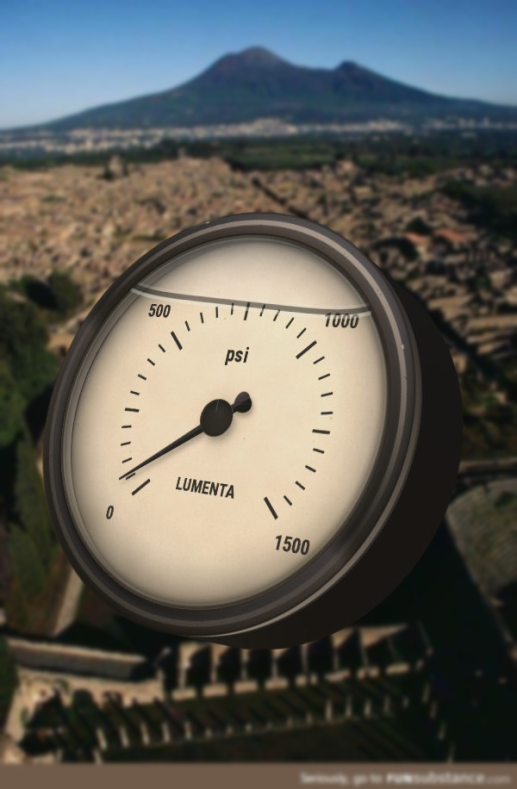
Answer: 50 psi
